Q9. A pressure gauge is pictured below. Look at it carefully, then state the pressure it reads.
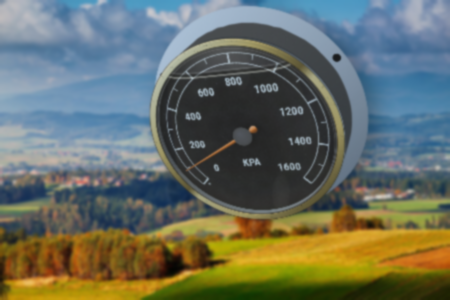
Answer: 100 kPa
